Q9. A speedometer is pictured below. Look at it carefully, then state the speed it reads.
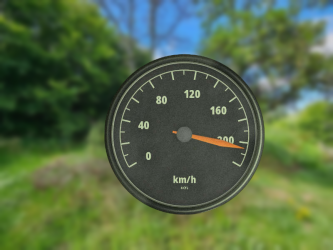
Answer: 205 km/h
